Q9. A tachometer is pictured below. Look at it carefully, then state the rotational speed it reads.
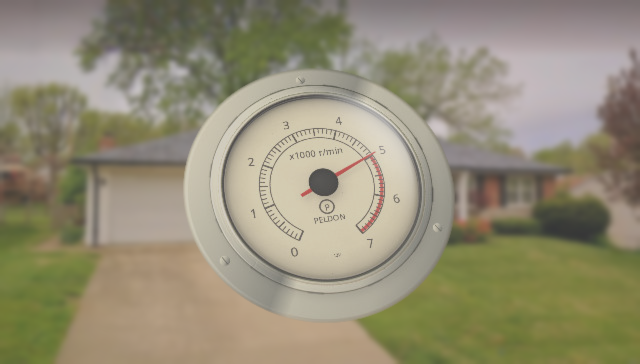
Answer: 5000 rpm
